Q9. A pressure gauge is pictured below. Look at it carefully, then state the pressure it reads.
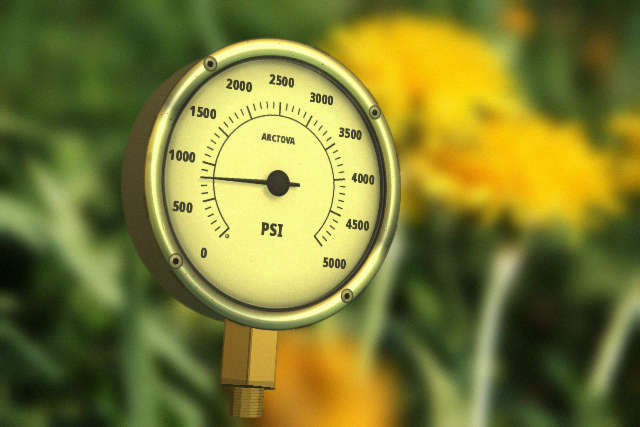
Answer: 800 psi
